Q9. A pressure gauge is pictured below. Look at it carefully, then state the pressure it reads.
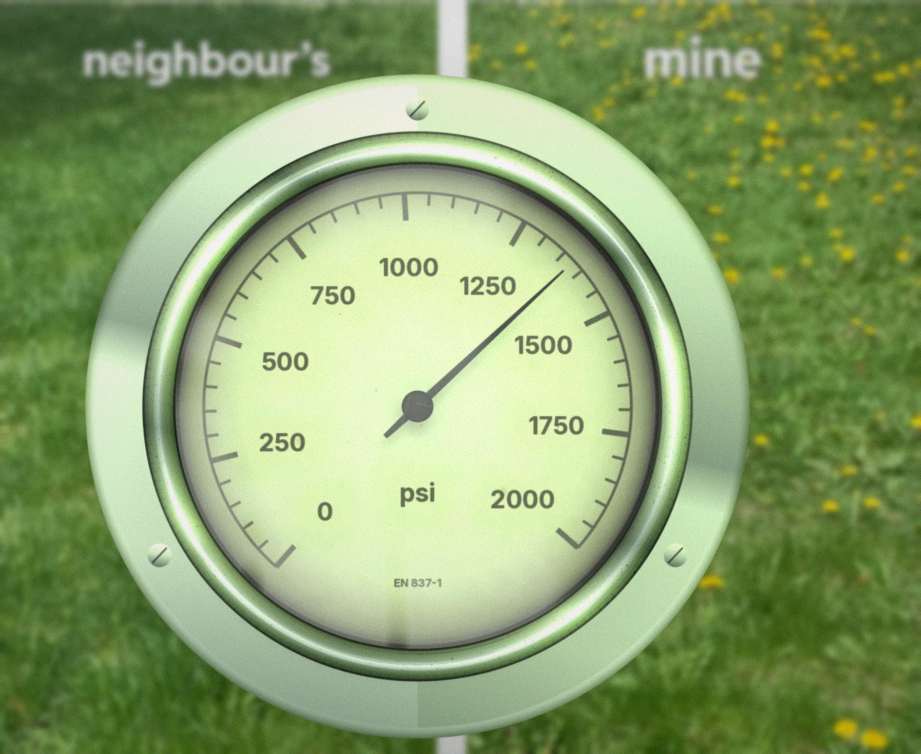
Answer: 1375 psi
